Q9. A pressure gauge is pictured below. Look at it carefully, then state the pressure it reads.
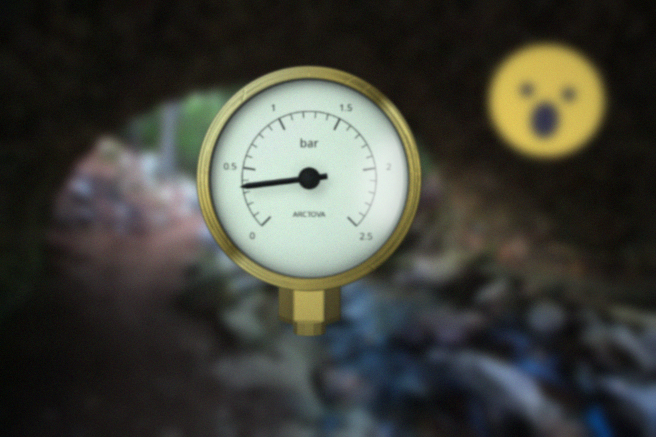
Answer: 0.35 bar
